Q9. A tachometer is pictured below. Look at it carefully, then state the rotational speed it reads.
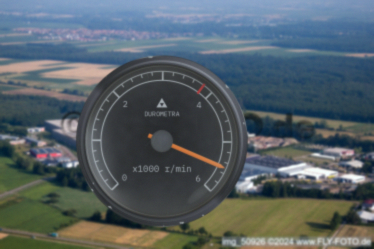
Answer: 5500 rpm
